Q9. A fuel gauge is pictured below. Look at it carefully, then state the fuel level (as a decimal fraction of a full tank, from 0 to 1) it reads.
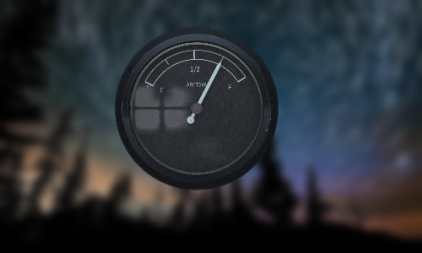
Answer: 0.75
